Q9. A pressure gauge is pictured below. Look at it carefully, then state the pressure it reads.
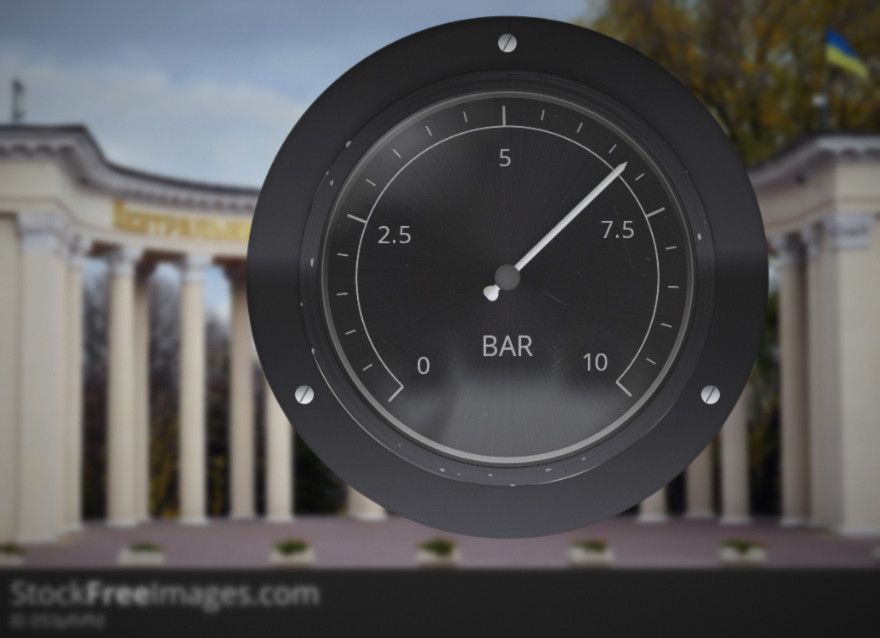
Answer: 6.75 bar
